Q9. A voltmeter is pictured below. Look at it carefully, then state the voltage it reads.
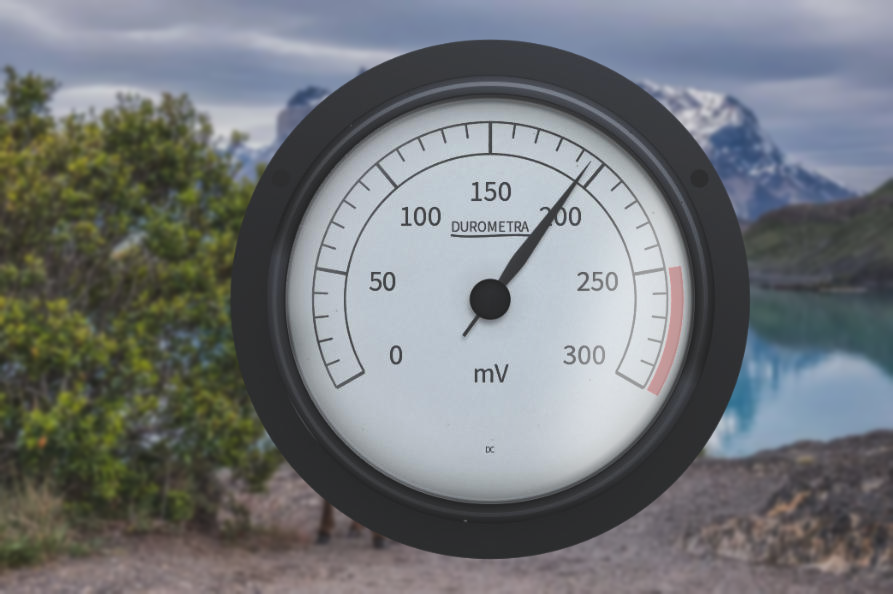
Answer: 195 mV
